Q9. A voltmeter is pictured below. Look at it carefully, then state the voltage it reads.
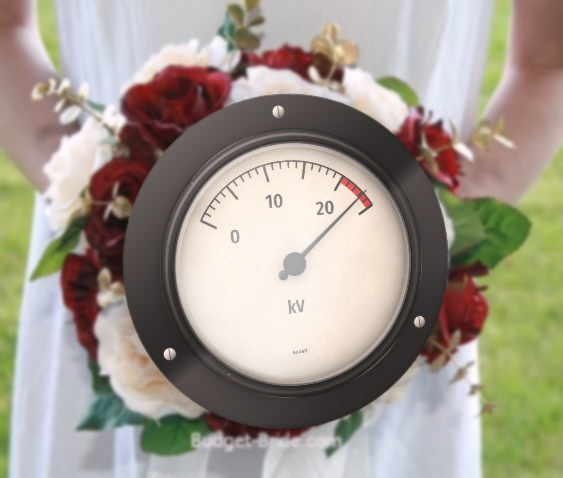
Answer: 23 kV
